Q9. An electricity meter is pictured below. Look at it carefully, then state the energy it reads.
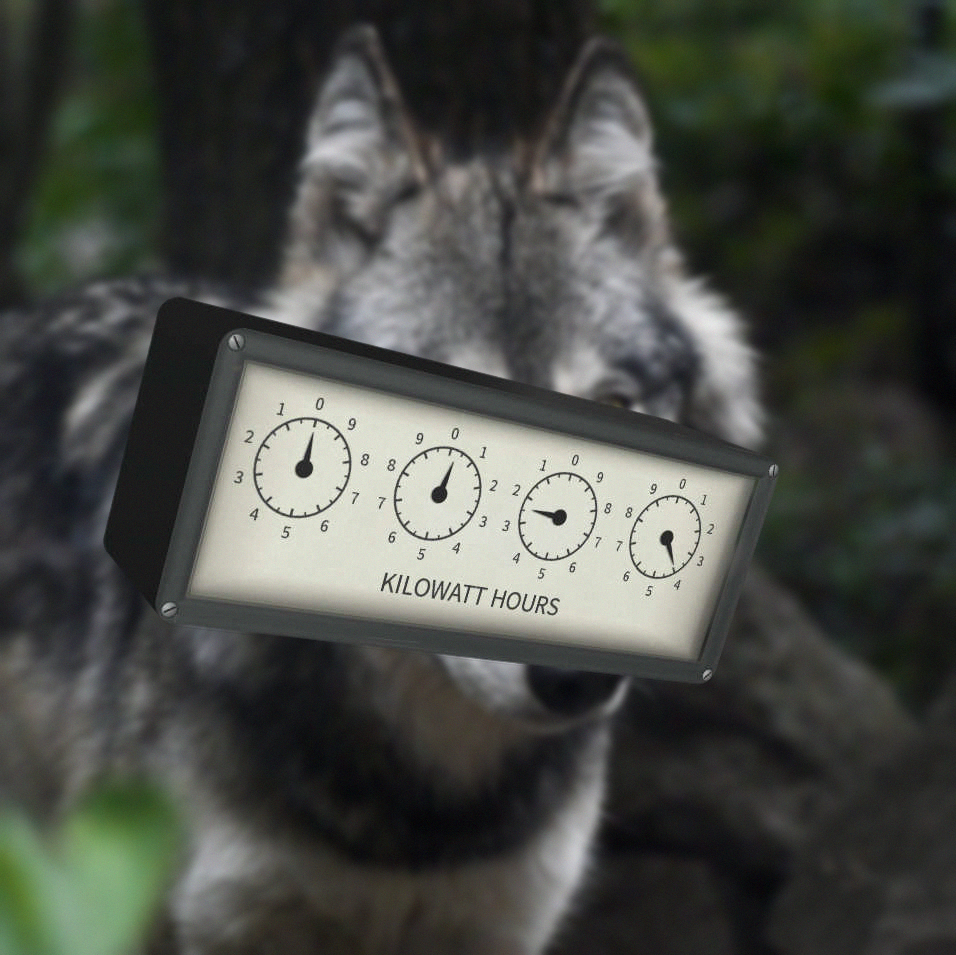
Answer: 24 kWh
